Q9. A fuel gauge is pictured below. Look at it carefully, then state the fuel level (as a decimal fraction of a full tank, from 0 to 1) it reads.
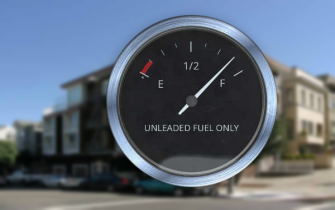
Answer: 0.875
